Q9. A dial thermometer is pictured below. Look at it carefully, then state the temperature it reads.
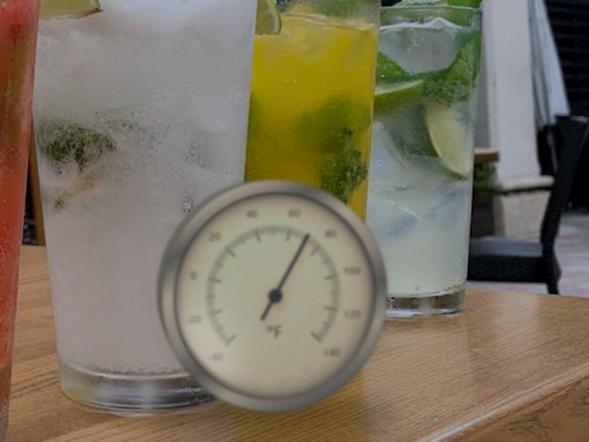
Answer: 70 °F
